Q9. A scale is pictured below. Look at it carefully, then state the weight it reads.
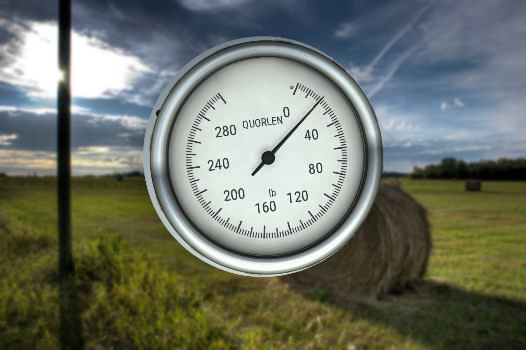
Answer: 20 lb
